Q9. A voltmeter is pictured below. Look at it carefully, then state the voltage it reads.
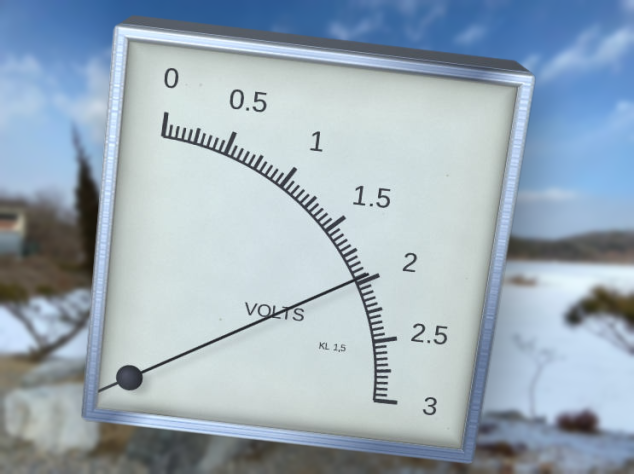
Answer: 1.95 V
